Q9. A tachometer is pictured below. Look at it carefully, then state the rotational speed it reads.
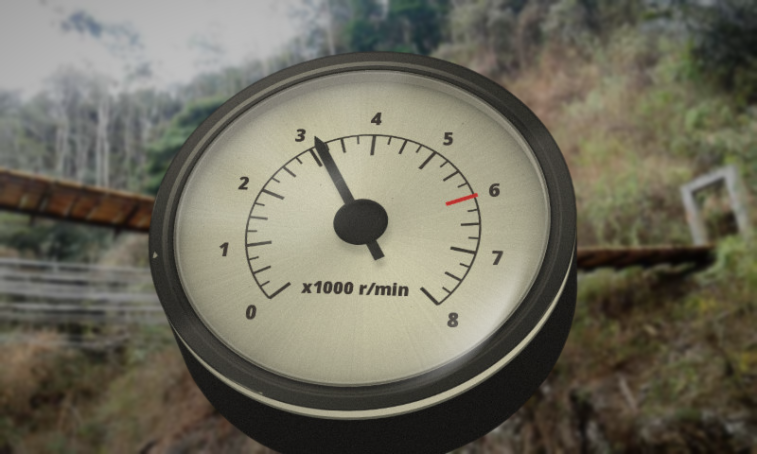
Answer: 3125 rpm
